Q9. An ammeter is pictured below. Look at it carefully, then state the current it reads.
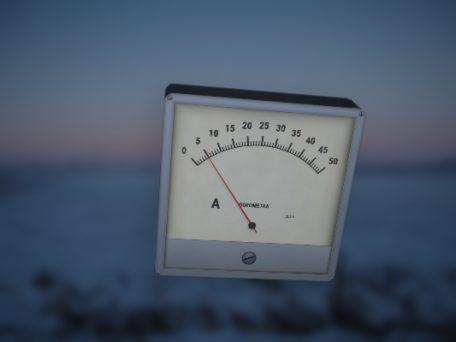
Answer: 5 A
